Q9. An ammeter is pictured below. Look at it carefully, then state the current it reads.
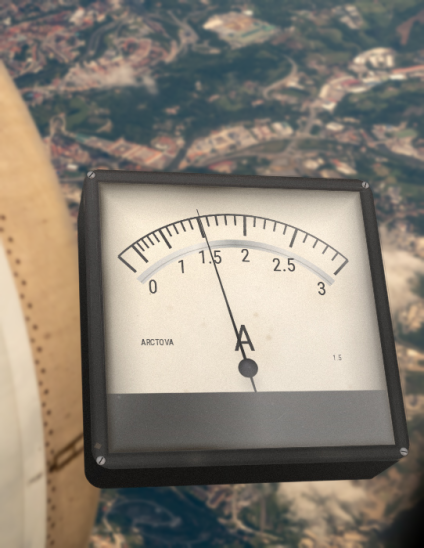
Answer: 1.5 A
